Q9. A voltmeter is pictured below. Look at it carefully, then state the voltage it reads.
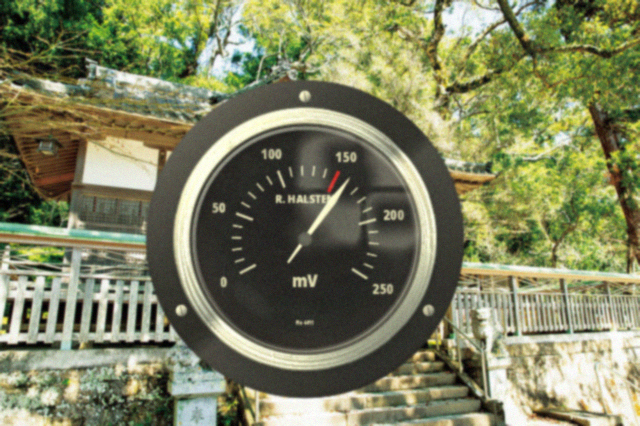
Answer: 160 mV
